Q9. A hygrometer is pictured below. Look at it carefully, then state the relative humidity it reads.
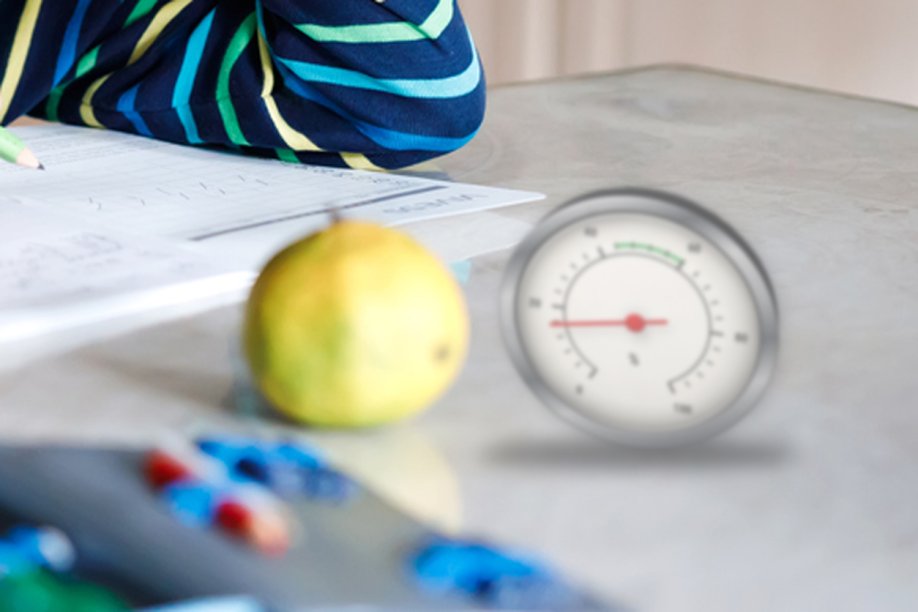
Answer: 16 %
